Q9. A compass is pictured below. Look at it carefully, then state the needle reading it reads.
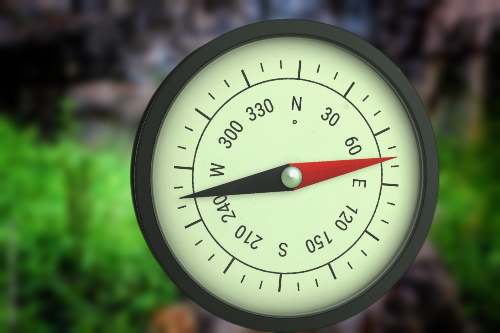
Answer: 75 °
